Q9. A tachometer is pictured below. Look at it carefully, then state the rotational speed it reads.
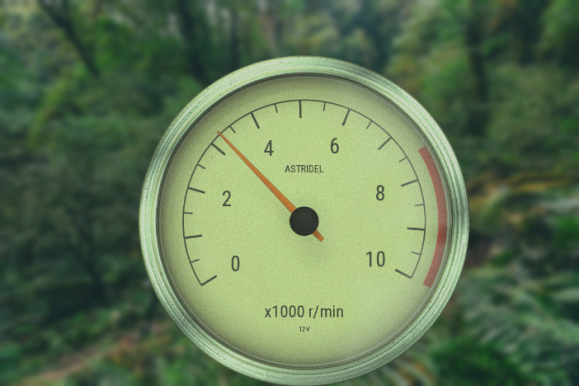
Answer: 3250 rpm
